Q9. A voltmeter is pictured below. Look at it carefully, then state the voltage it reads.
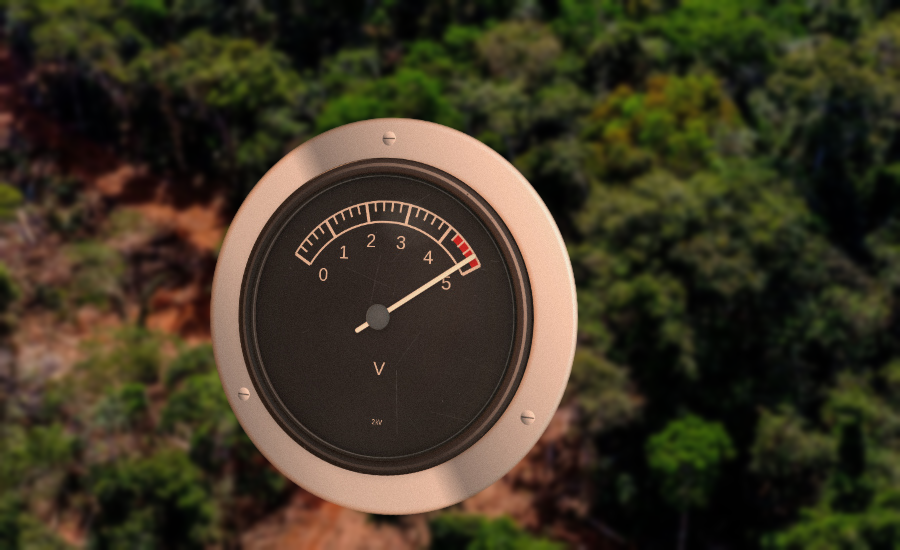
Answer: 4.8 V
